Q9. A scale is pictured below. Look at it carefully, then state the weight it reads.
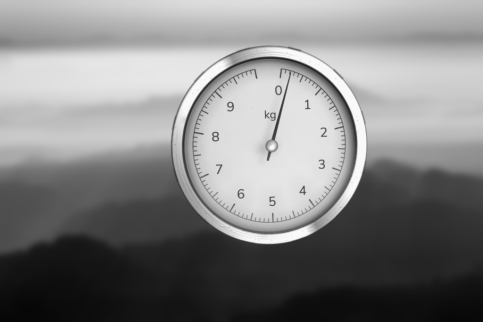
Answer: 0.2 kg
